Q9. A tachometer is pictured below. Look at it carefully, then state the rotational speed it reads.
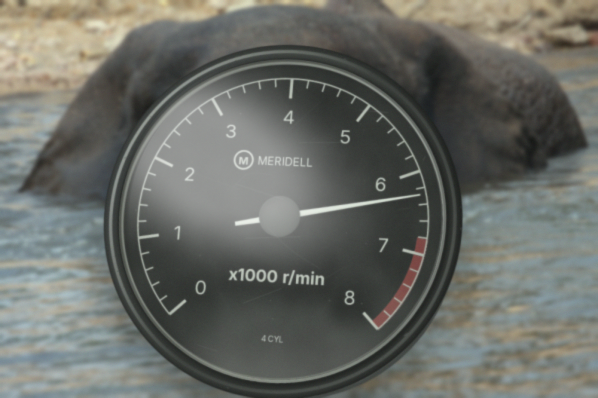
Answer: 6300 rpm
